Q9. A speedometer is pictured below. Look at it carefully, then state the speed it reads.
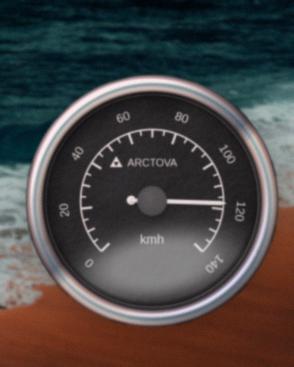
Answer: 117.5 km/h
